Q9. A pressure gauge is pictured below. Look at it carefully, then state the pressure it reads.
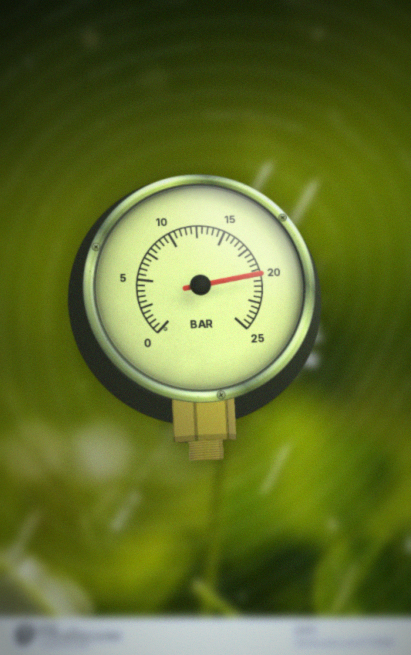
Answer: 20 bar
